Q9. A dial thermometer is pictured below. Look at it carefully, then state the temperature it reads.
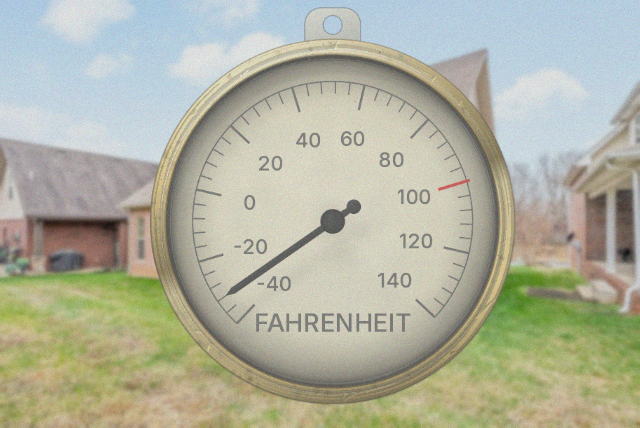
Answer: -32 °F
